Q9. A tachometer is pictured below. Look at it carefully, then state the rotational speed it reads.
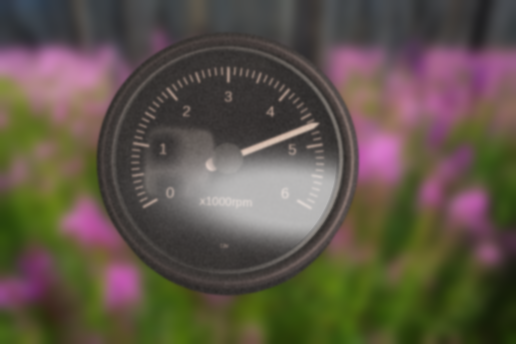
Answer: 4700 rpm
